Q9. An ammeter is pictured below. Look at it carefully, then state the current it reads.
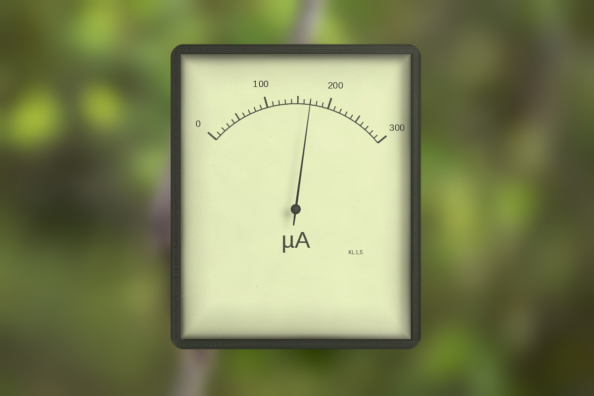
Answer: 170 µA
